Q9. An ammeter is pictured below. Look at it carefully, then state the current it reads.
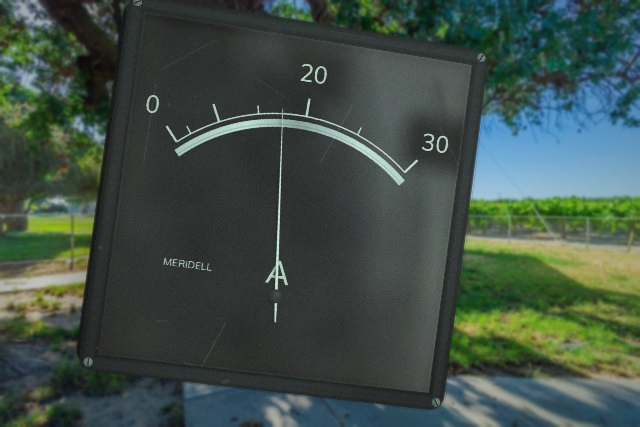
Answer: 17.5 A
